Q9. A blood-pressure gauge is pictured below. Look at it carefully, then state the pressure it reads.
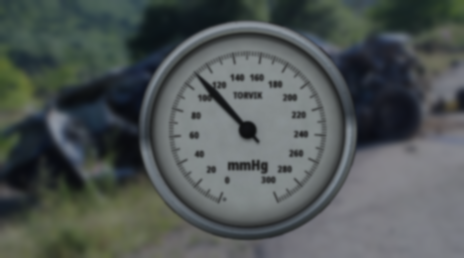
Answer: 110 mmHg
